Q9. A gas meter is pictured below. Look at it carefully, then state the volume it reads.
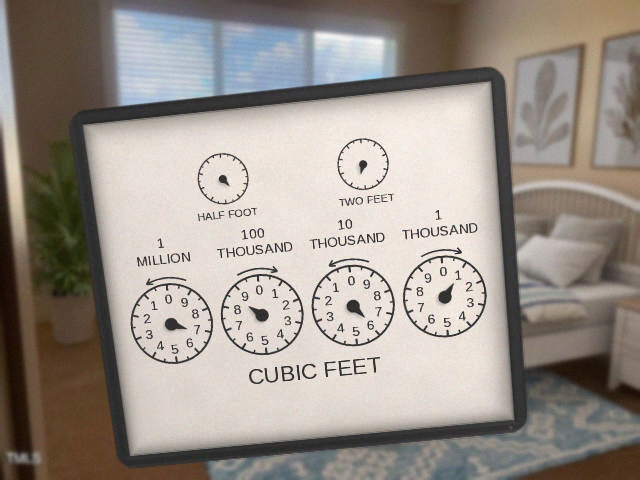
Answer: 686100 ft³
